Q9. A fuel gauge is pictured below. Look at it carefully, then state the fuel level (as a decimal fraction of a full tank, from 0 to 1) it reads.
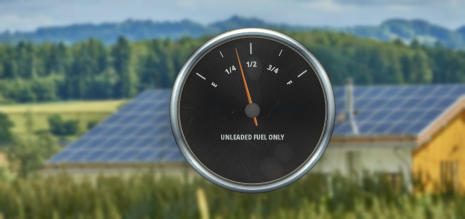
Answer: 0.375
